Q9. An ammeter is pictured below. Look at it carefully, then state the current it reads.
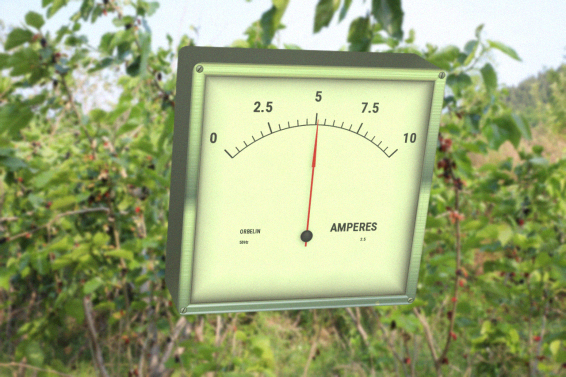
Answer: 5 A
